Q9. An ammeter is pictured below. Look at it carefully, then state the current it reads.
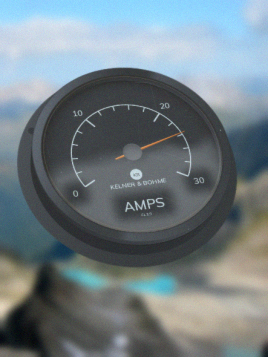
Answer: 24 A
